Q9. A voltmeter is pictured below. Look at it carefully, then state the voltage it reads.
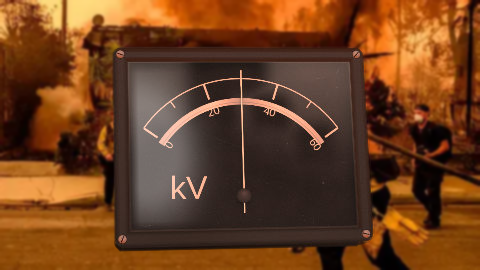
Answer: 30 kV
